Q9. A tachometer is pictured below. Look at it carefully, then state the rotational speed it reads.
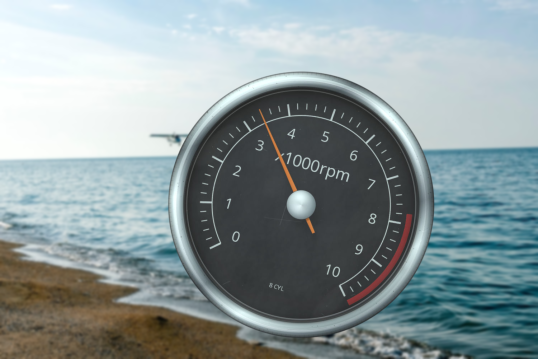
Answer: 3400 rpm
